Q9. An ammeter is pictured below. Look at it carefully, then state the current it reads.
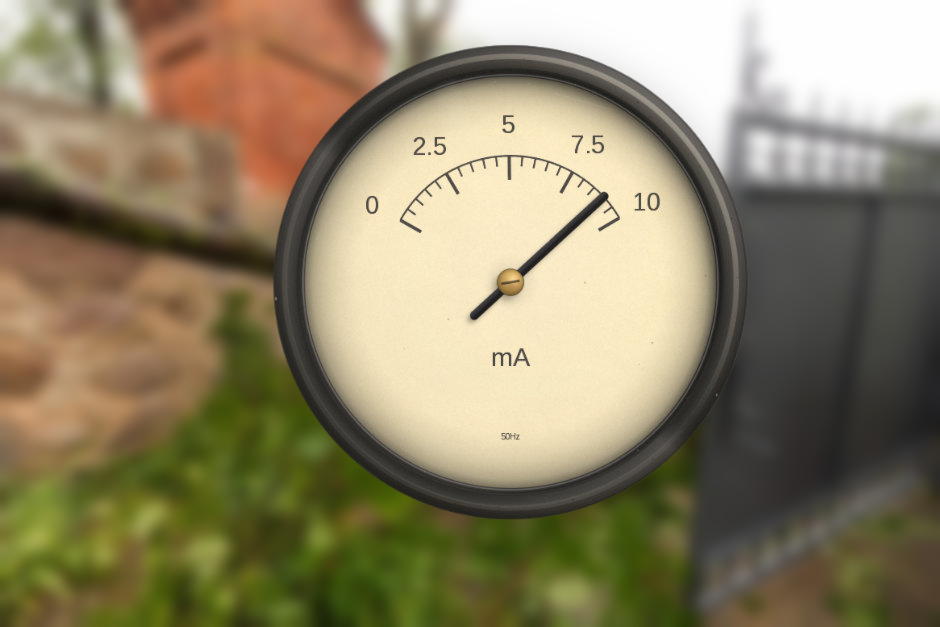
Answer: 9 mA
